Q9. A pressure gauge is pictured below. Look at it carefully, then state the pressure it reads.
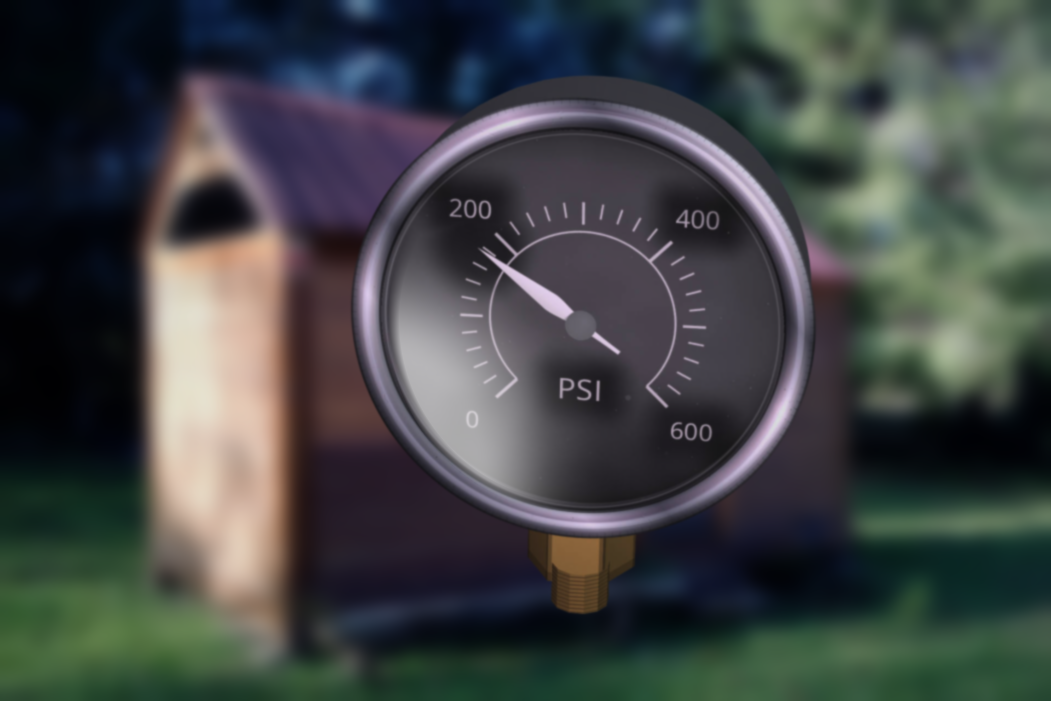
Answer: 180 psi
